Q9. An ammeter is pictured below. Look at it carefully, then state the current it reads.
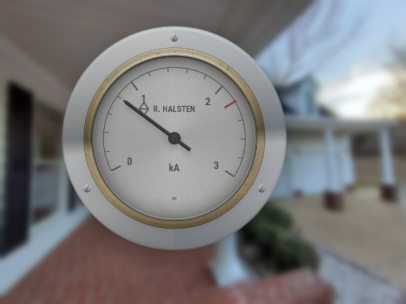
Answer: 0.8 kA
